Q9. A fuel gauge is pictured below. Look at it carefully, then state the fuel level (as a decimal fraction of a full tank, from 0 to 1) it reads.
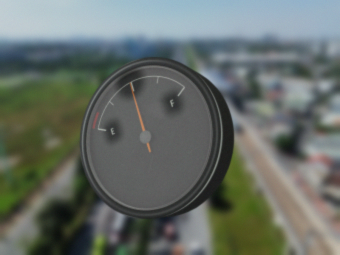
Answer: 0.5
